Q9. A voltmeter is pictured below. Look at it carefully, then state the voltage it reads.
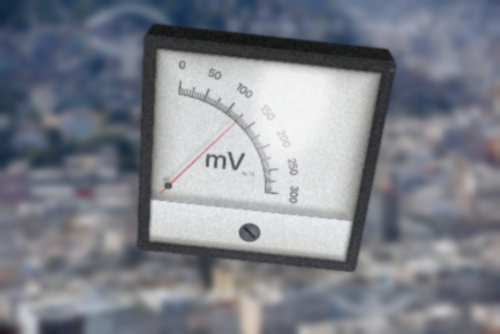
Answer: 125 mV
